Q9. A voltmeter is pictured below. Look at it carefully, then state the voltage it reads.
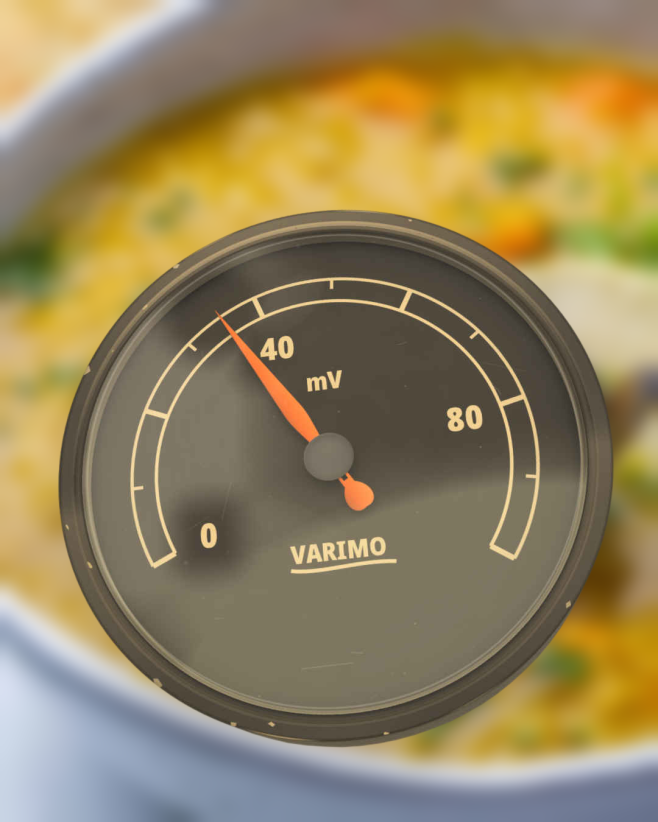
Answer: 35 mV
